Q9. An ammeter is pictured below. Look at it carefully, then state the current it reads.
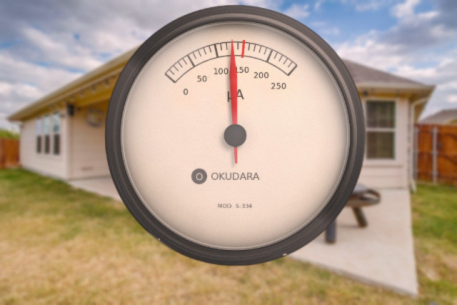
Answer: 130 µA
